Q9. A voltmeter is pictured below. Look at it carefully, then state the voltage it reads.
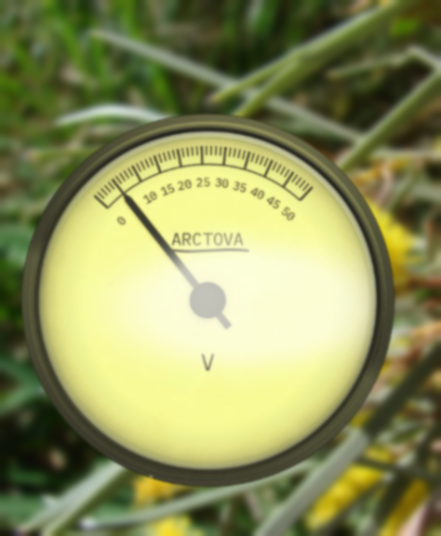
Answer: 5 V
